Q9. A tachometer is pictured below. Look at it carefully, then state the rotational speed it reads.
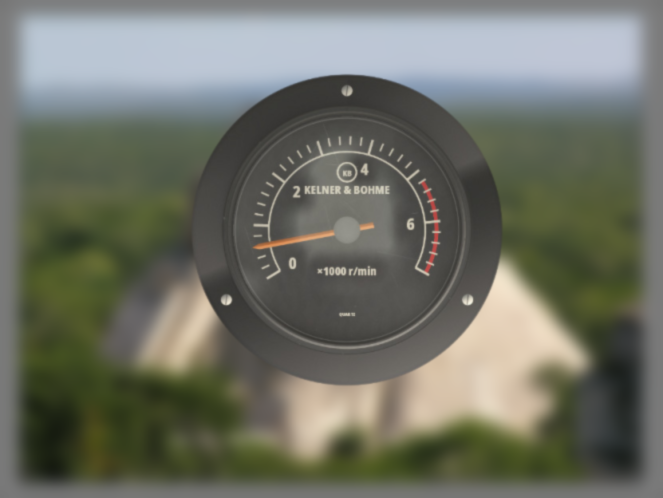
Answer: 600 rpm
